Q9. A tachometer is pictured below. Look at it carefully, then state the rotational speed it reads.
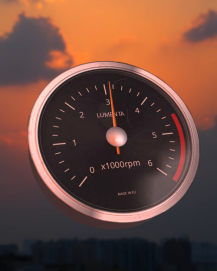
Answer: 3100 rpm
